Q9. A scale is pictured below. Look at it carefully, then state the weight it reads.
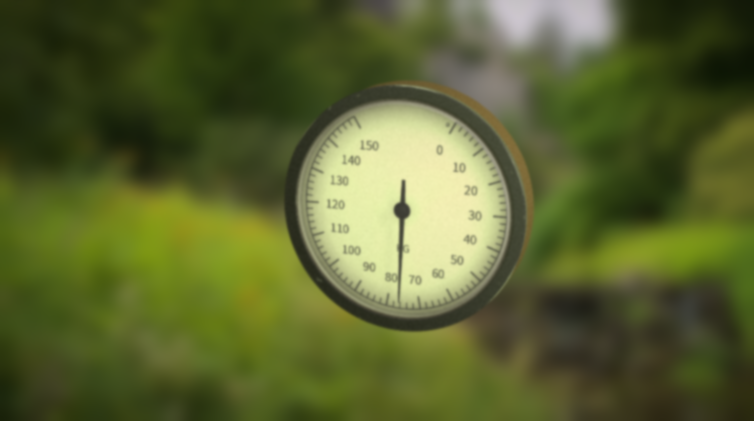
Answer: 76 kg
